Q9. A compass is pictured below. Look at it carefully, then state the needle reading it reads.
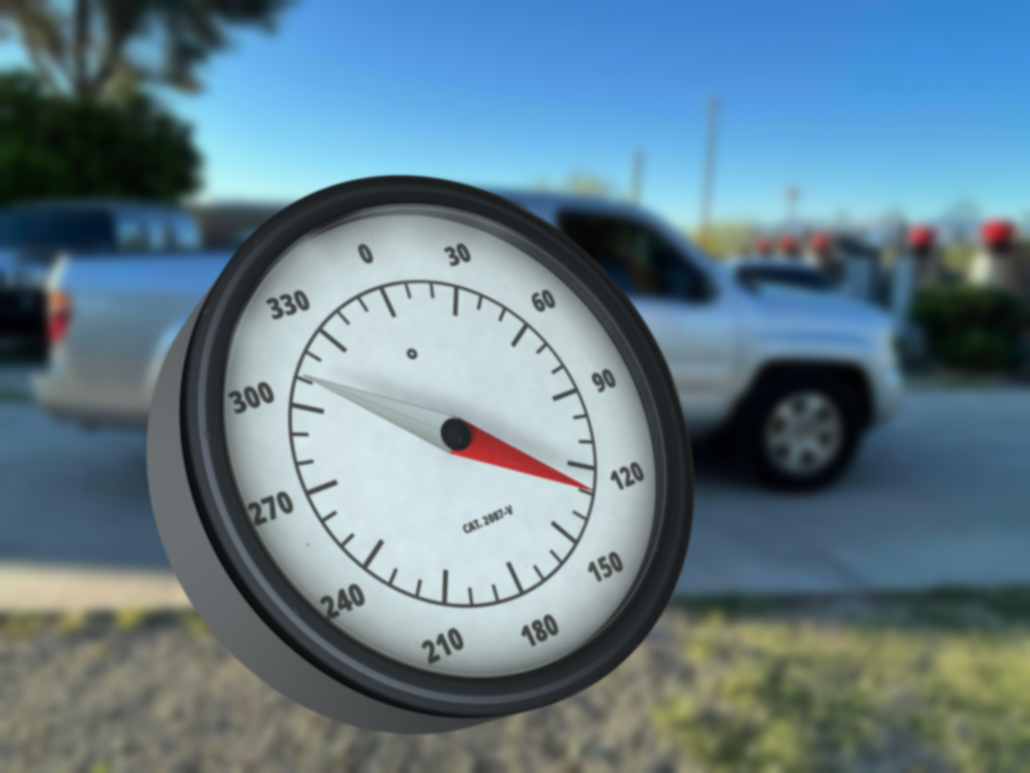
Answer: 130 °
